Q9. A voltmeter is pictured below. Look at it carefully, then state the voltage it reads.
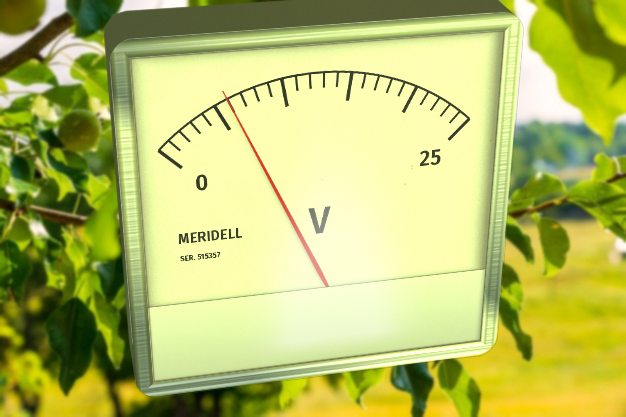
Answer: 6 V
